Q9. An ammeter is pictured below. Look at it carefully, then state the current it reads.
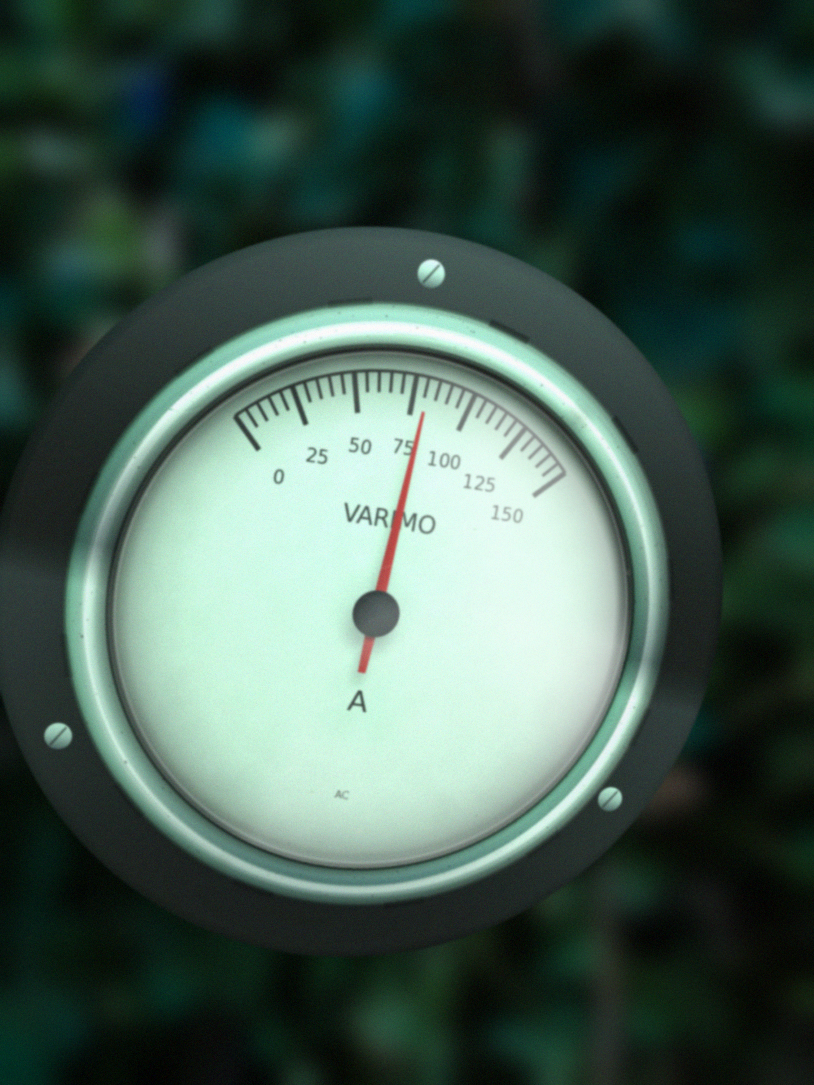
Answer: 80 A
